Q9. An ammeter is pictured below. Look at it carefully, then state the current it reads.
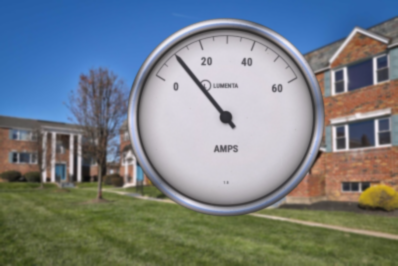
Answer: 10 A
